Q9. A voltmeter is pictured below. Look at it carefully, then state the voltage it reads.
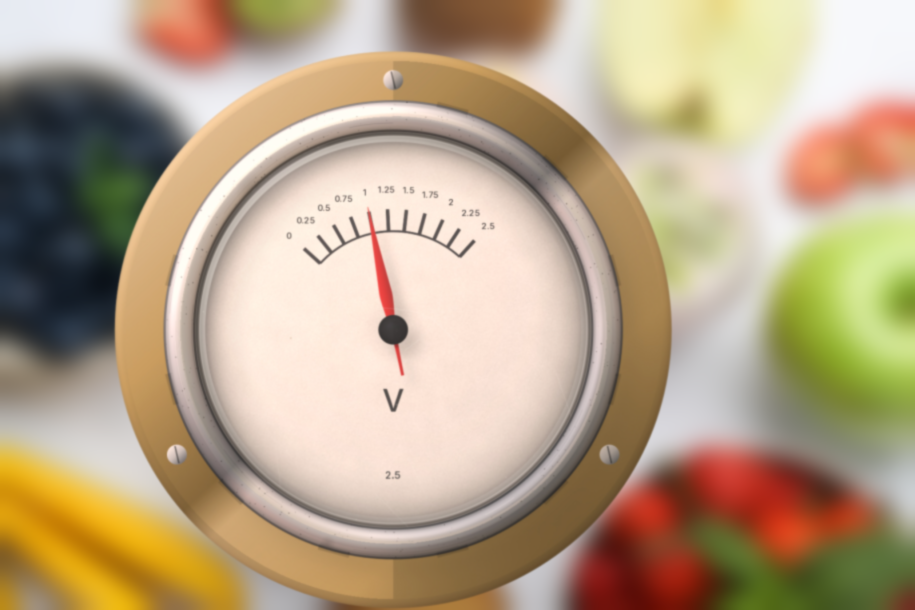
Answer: 1 V
